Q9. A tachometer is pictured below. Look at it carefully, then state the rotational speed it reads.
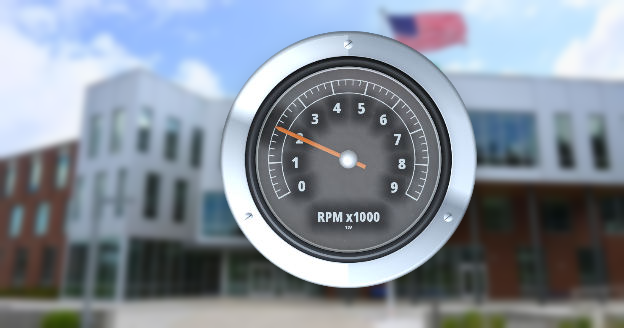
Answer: 2000 rpm
